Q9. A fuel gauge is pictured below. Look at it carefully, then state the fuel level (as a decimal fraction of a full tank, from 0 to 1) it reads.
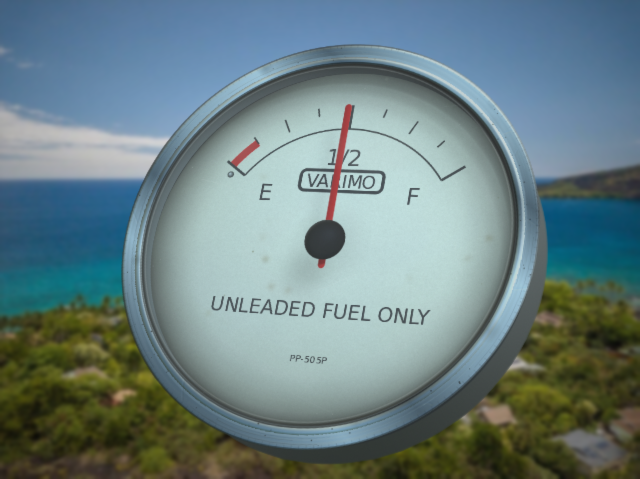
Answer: 0.5
